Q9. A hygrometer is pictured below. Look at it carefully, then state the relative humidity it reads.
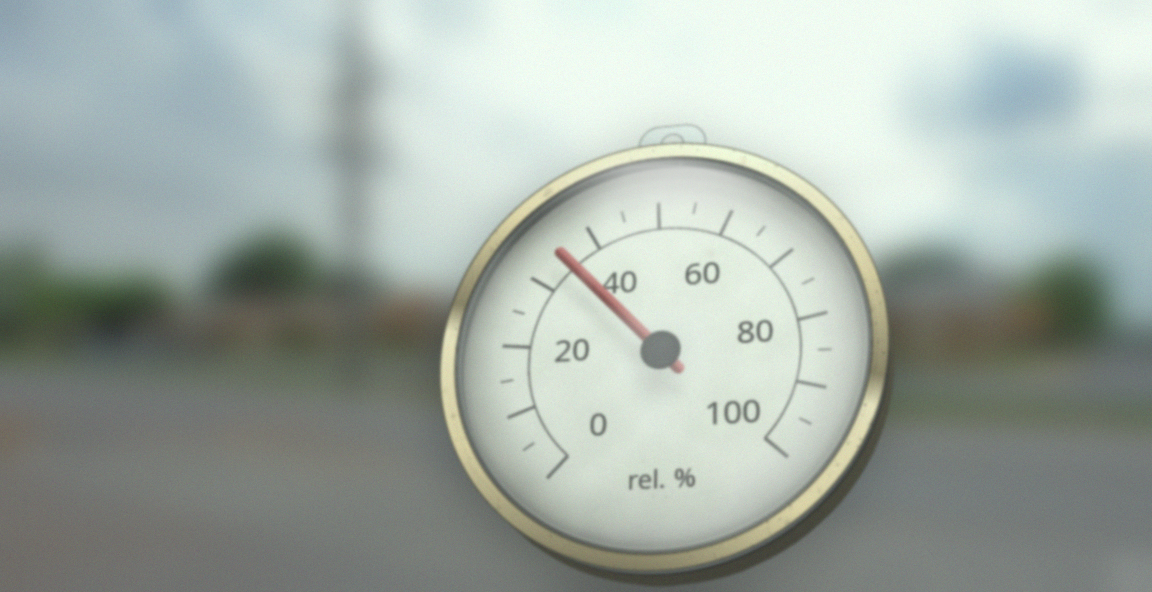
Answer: 35 %
